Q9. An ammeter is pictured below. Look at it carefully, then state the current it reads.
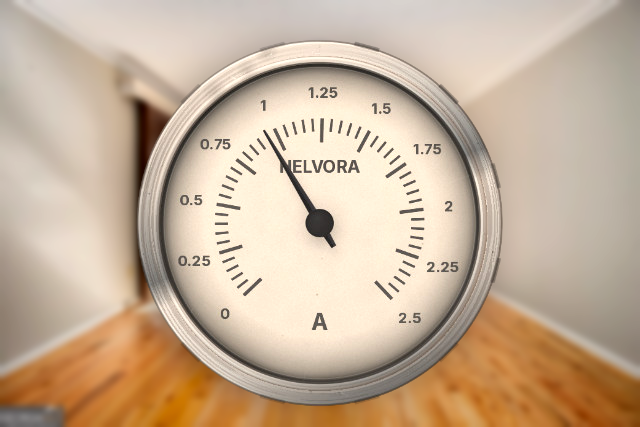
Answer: 0.95 A
